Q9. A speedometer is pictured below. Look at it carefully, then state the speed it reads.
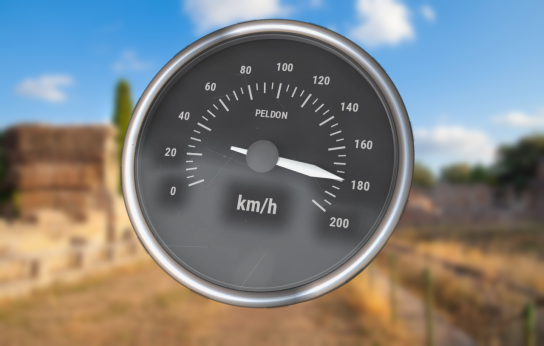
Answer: 180 km/h
